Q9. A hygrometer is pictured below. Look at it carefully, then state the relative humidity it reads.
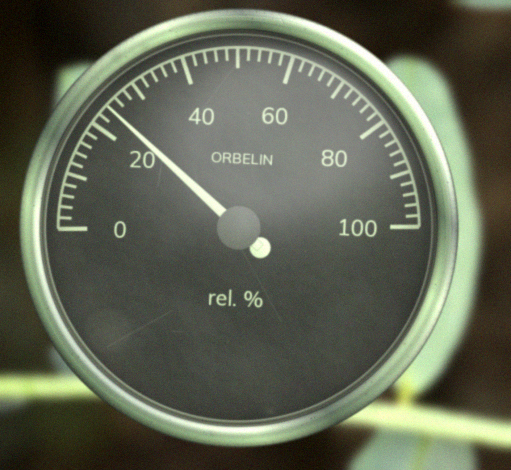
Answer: 24 %
